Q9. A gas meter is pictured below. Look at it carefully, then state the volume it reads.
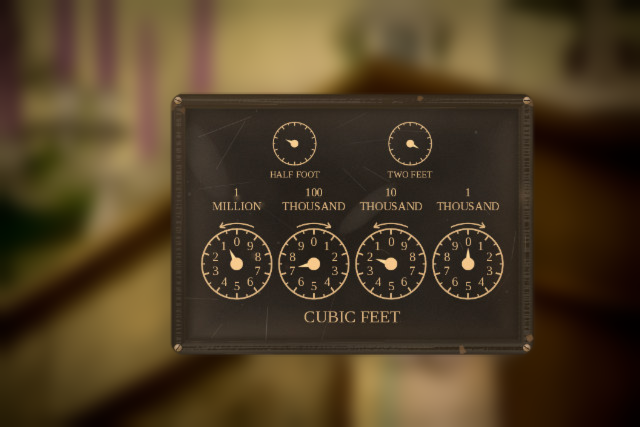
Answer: 72000 ft³
